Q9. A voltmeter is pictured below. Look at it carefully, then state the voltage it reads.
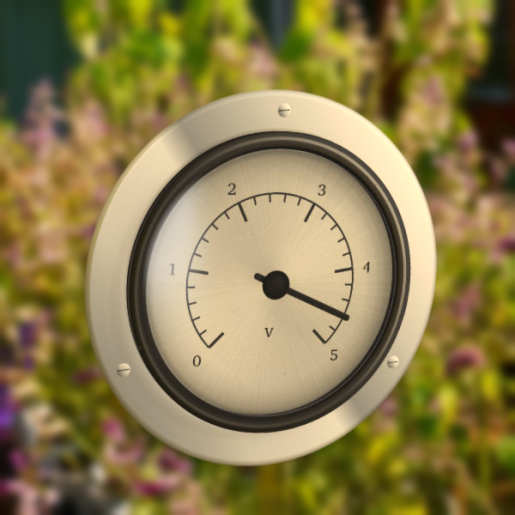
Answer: 4.6 V
